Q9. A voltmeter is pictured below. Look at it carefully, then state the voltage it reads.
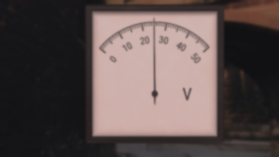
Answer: 25 V
